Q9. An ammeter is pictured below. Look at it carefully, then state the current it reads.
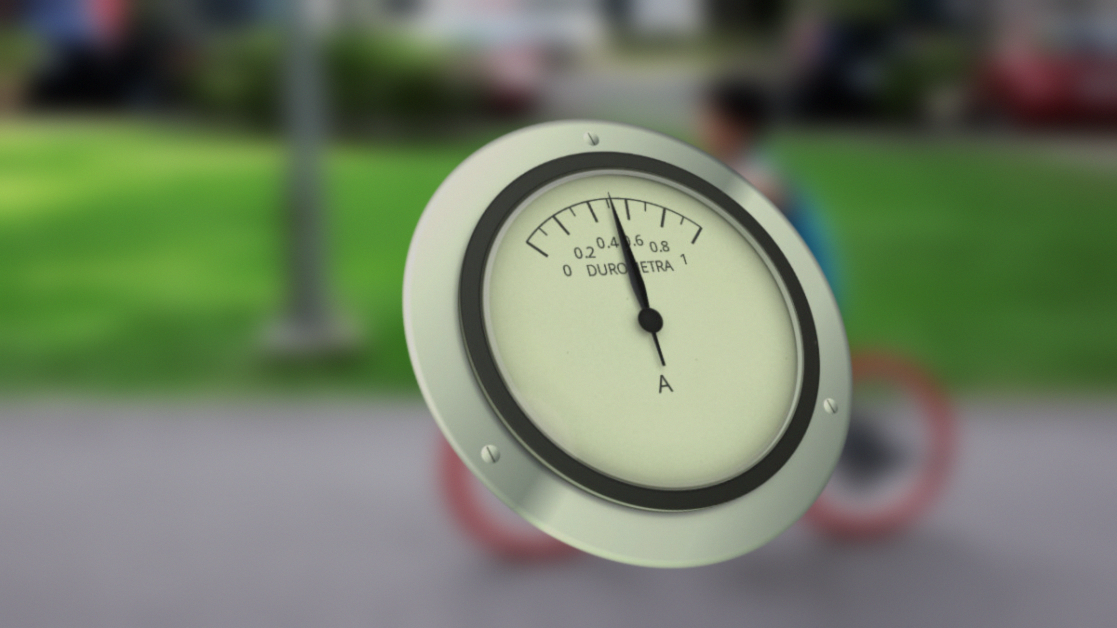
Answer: 0.5 A
